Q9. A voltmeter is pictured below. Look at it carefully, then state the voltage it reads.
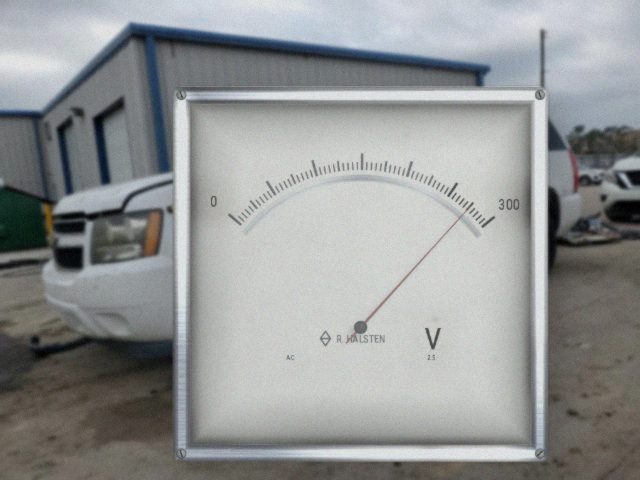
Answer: 275 V
